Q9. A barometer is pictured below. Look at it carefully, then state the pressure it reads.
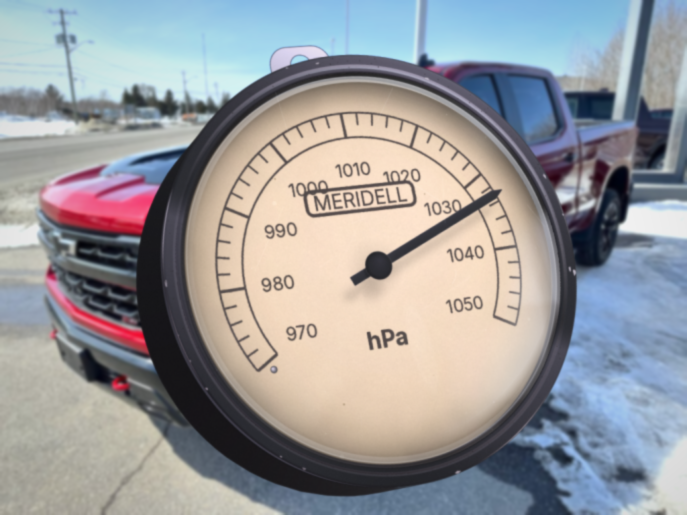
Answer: 1033 hPa
